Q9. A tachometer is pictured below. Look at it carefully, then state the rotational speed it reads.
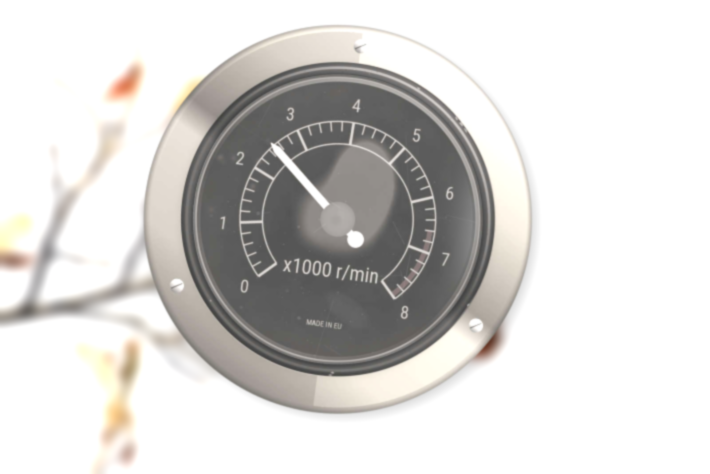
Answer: 2500 rpm
